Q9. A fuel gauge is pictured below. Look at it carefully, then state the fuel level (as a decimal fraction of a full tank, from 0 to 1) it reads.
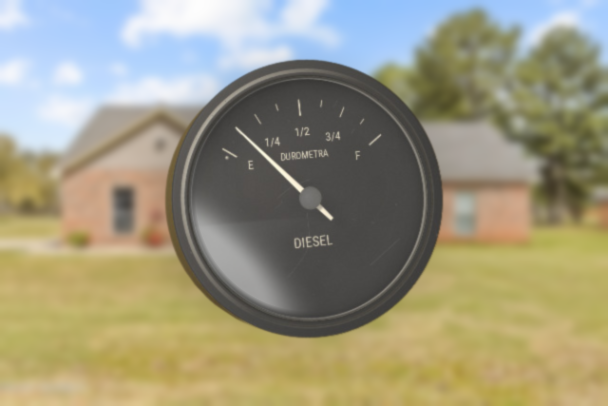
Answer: 0.125
